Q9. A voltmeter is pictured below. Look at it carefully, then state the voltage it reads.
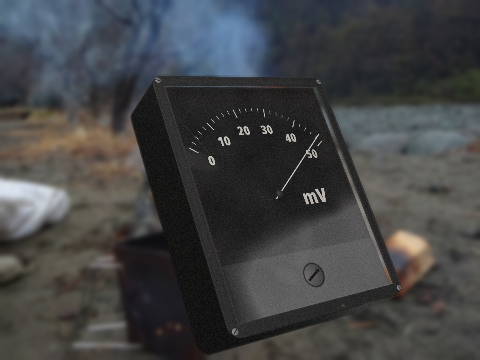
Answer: 48 mV
